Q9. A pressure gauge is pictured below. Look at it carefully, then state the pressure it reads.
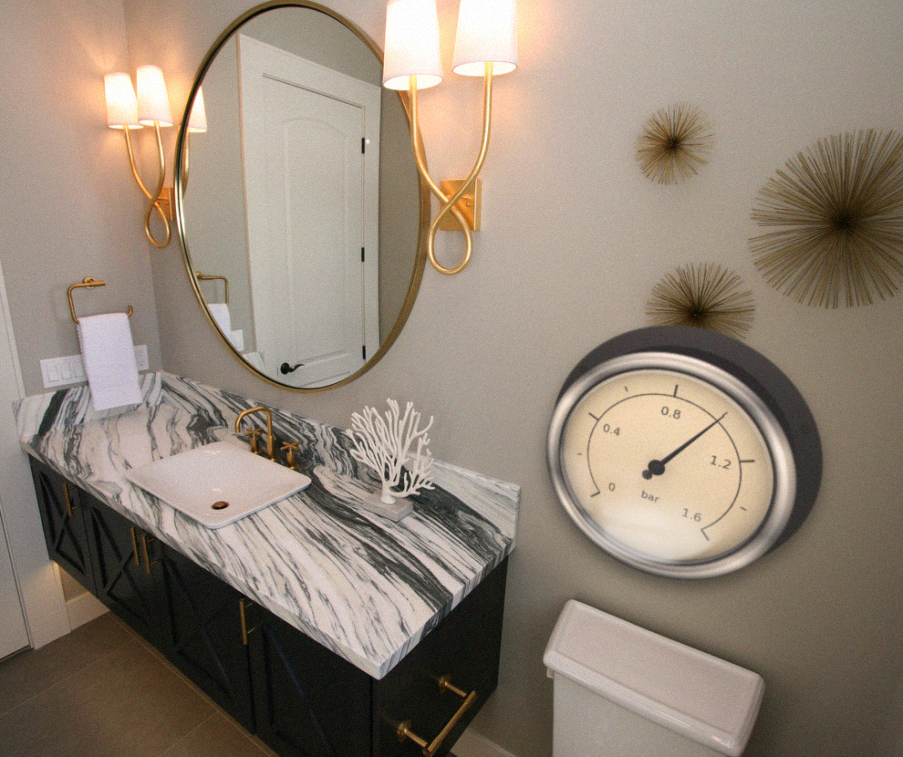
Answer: 1 bar
